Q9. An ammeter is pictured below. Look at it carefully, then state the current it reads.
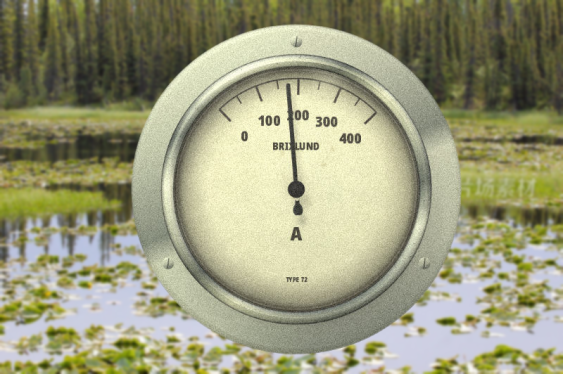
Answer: 175 A
